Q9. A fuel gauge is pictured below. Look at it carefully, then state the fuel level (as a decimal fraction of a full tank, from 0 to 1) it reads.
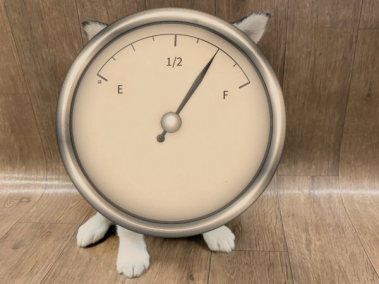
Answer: 0.75
